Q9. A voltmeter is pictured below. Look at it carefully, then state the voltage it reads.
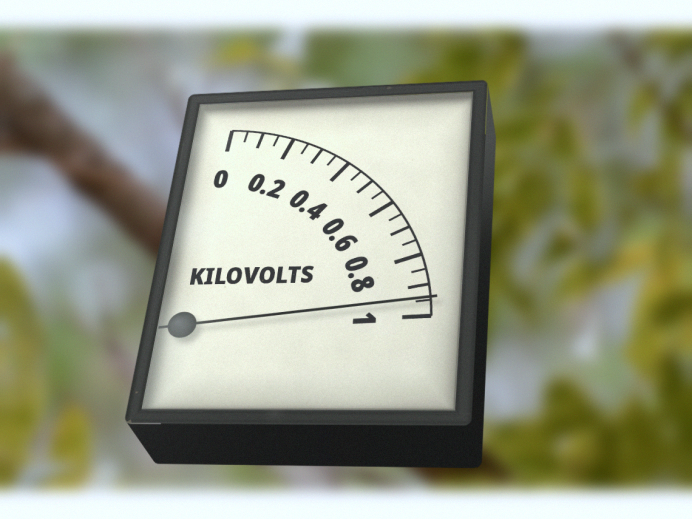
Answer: 0.95 kV
